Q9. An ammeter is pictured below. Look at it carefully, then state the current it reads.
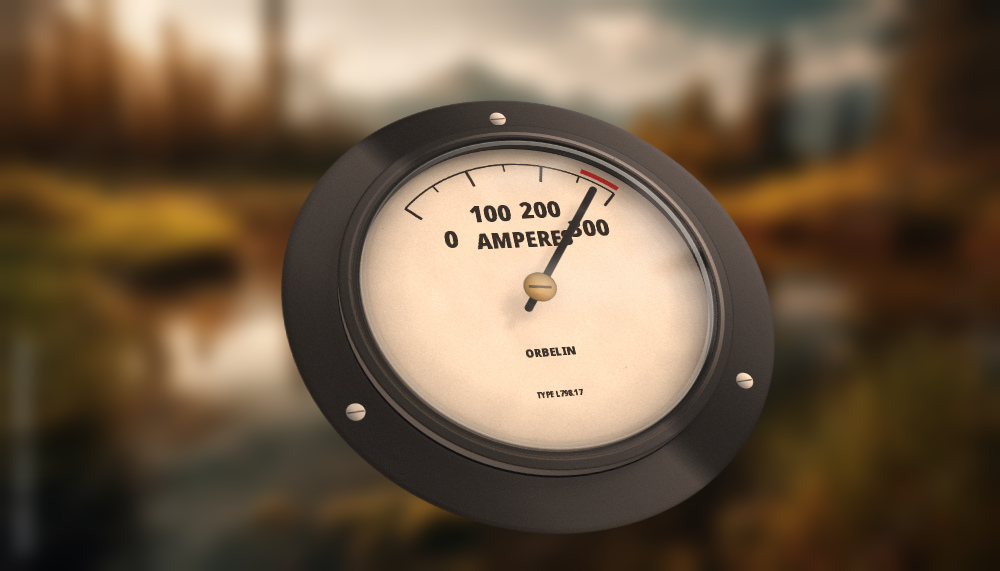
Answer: 275 A
